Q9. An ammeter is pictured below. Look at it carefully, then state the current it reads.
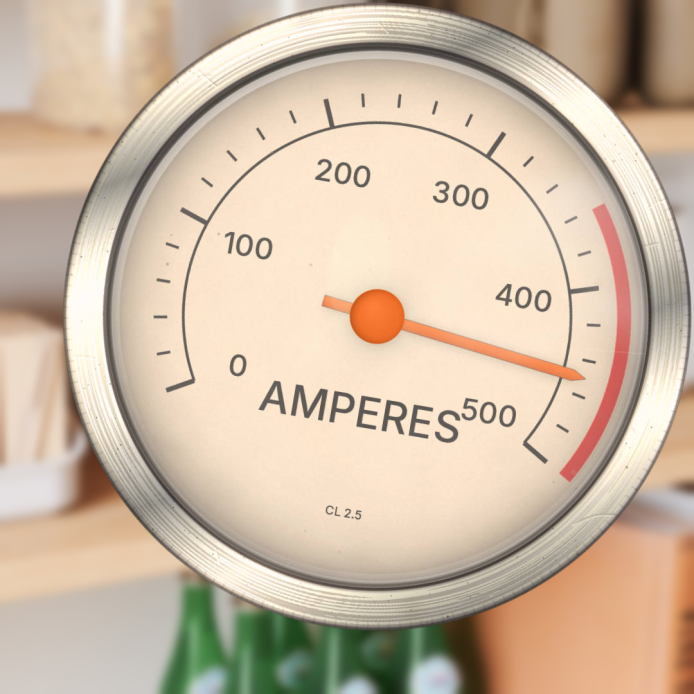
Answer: 450 A
